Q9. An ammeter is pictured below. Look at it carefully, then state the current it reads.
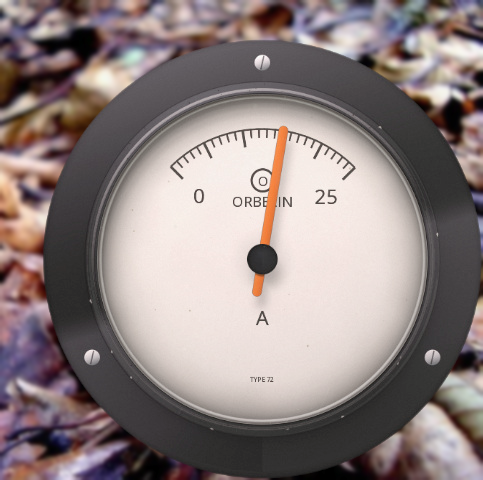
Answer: 15 A
